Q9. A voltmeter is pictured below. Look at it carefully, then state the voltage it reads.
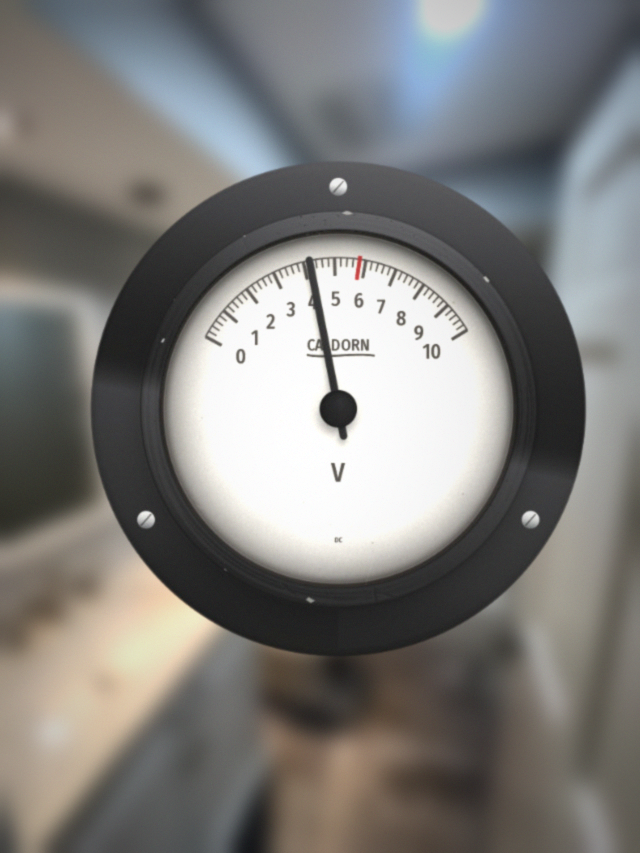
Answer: 4.2 V
